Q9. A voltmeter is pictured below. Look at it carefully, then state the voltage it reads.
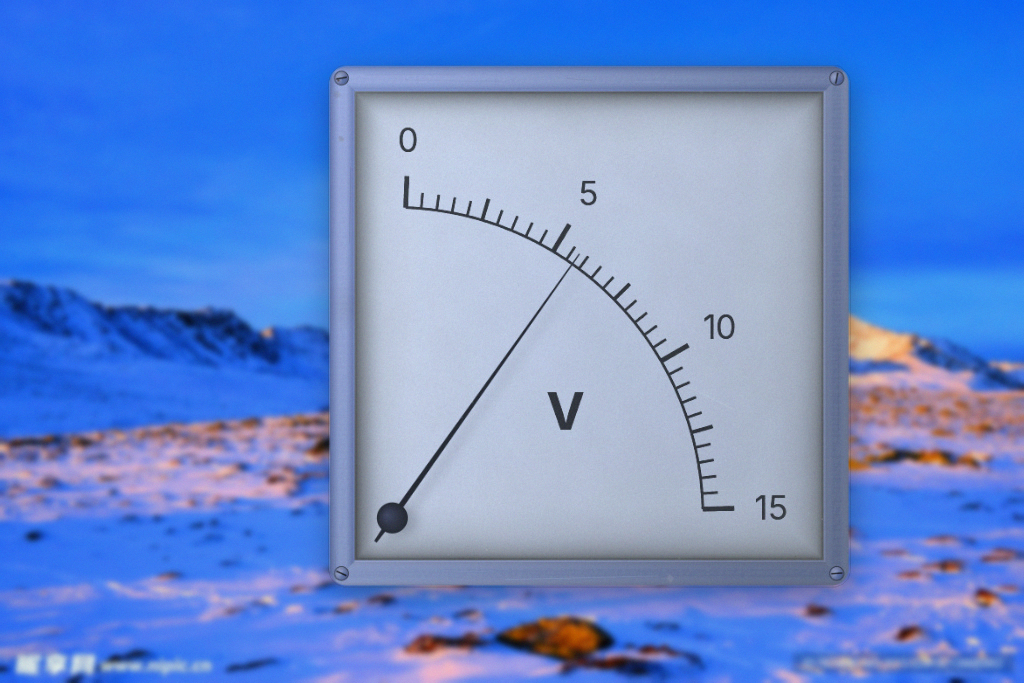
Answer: 5.75 V
